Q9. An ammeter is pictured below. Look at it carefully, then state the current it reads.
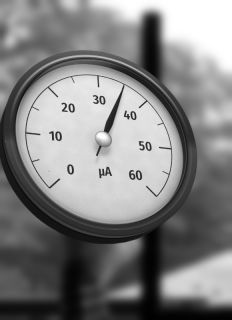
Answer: 35 µA
